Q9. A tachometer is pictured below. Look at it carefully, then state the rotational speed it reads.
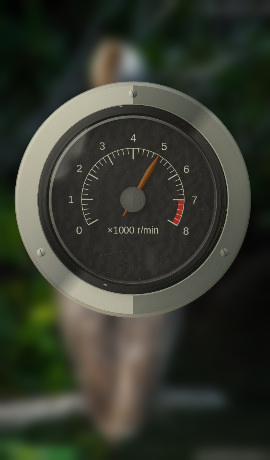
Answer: 5000 rpm
